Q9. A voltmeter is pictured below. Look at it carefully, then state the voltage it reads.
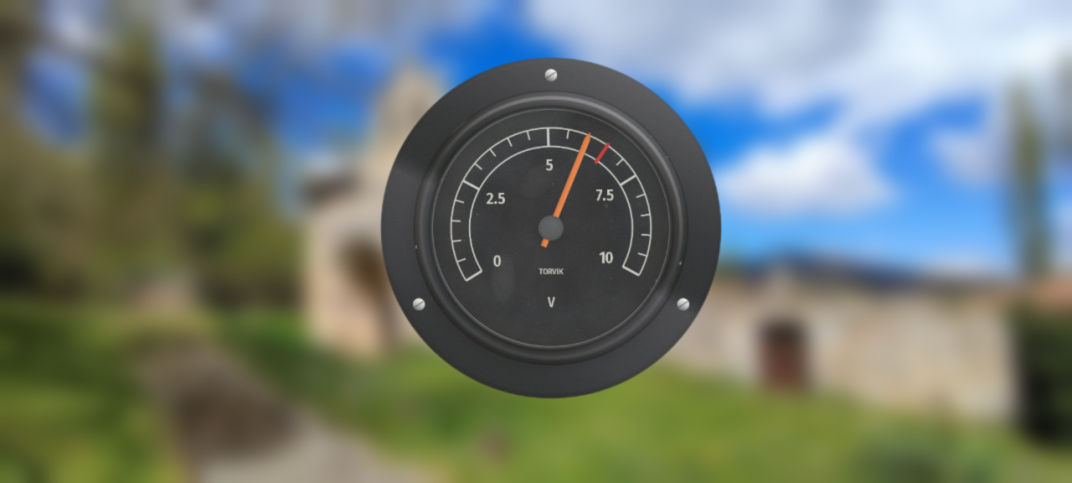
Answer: 6 V
